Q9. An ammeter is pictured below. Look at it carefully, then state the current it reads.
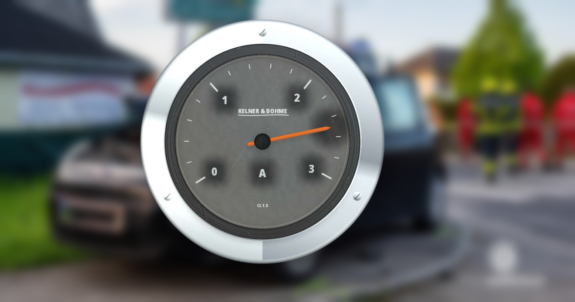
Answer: 2.5 A
